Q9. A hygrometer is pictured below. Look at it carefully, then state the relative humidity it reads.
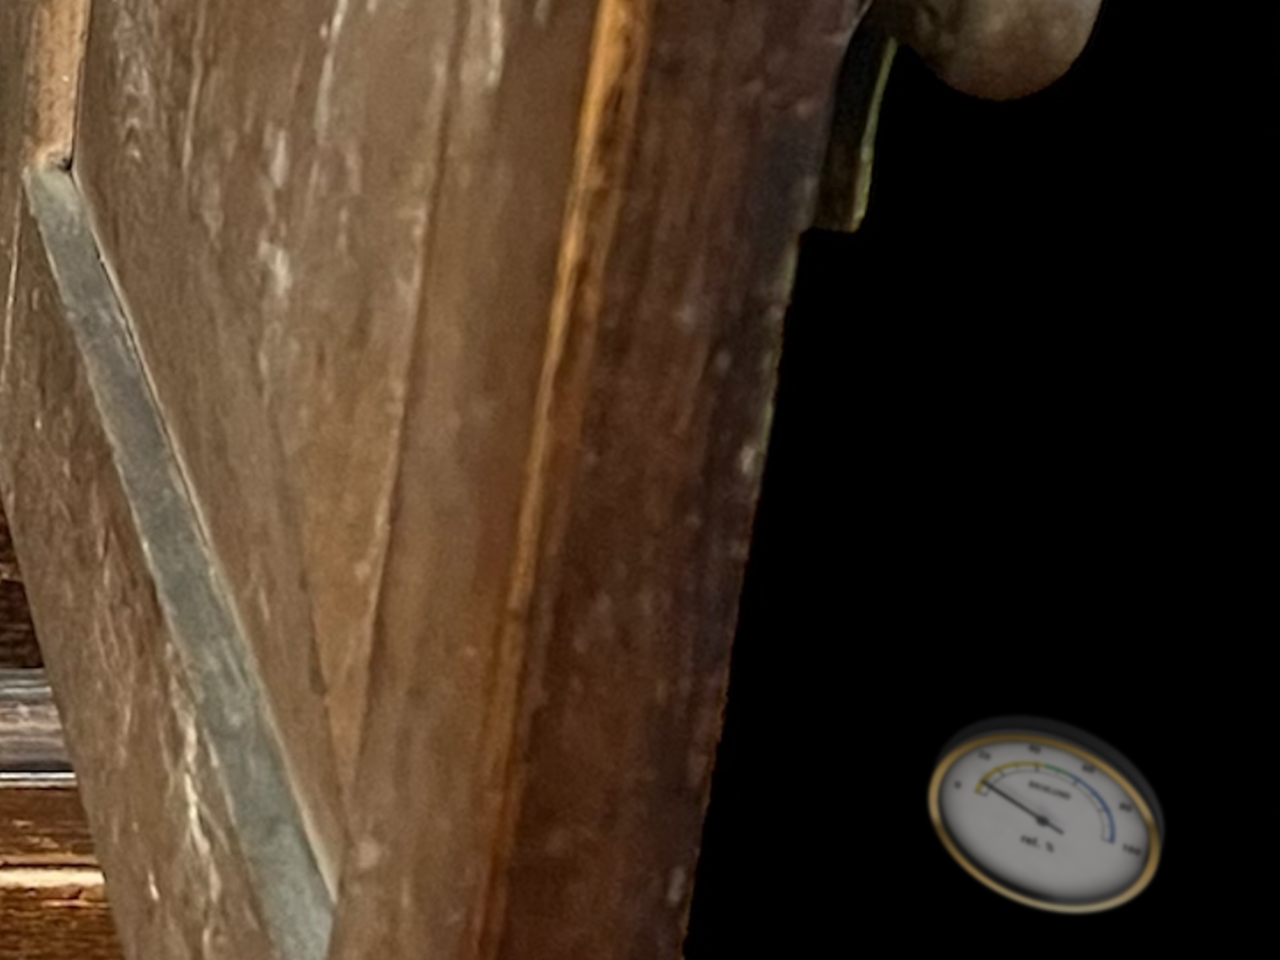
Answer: 10 %
